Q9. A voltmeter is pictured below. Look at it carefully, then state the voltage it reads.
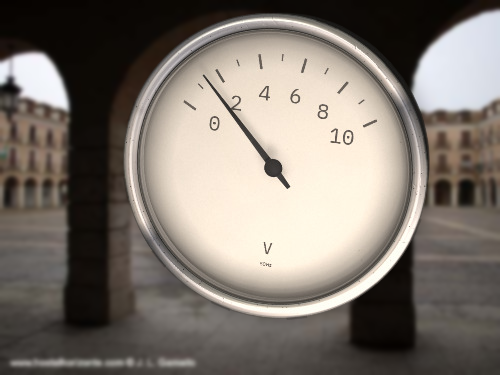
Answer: 1.5 V
